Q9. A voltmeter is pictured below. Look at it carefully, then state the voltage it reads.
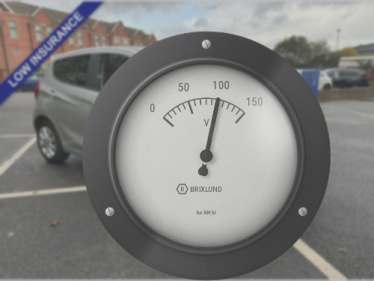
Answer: 100 V
